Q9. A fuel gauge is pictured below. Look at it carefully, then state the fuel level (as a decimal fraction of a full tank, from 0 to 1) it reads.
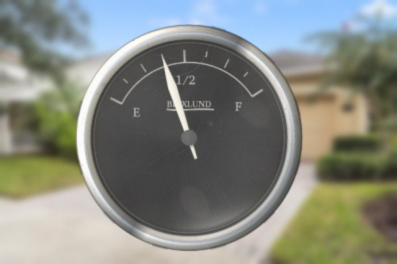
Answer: 0.375
